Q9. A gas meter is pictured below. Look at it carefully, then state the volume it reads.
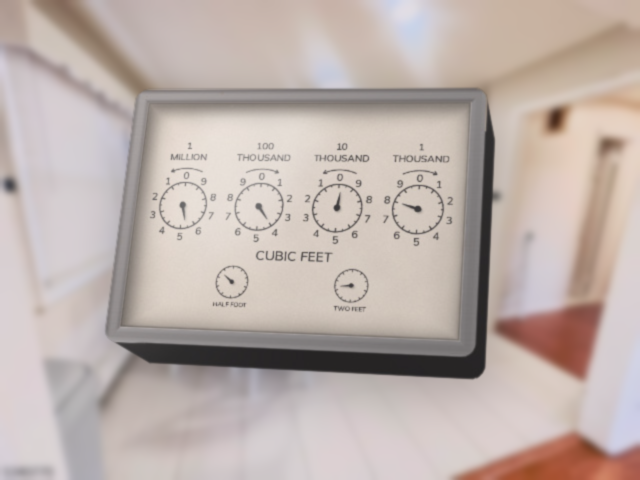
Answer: 539800 ft³
